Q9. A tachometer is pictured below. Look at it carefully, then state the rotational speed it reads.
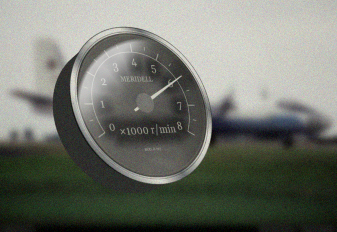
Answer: 6000 rpm
